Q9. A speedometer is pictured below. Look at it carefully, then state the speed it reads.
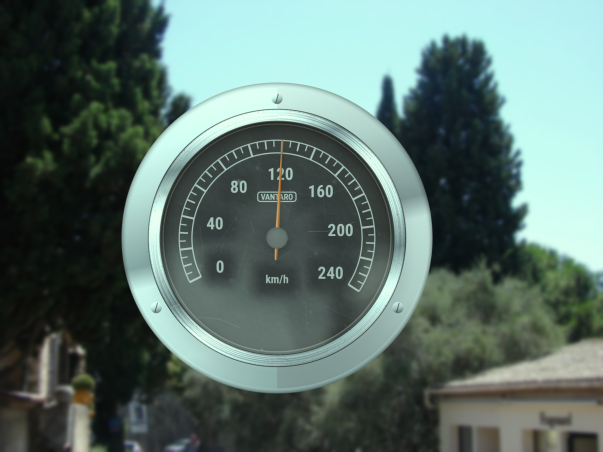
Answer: 120 km/h
